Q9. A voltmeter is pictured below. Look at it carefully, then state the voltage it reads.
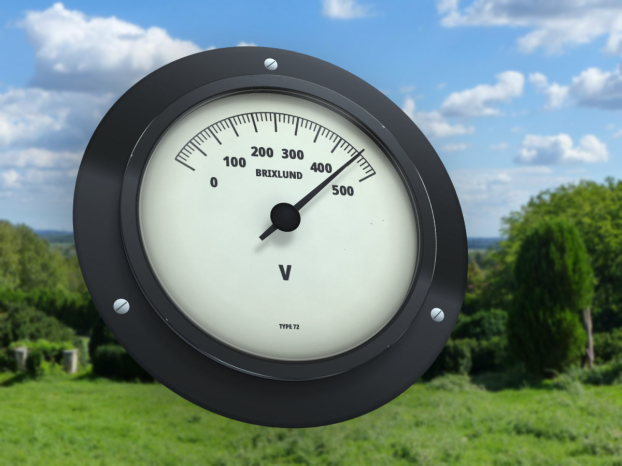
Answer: 450 V
